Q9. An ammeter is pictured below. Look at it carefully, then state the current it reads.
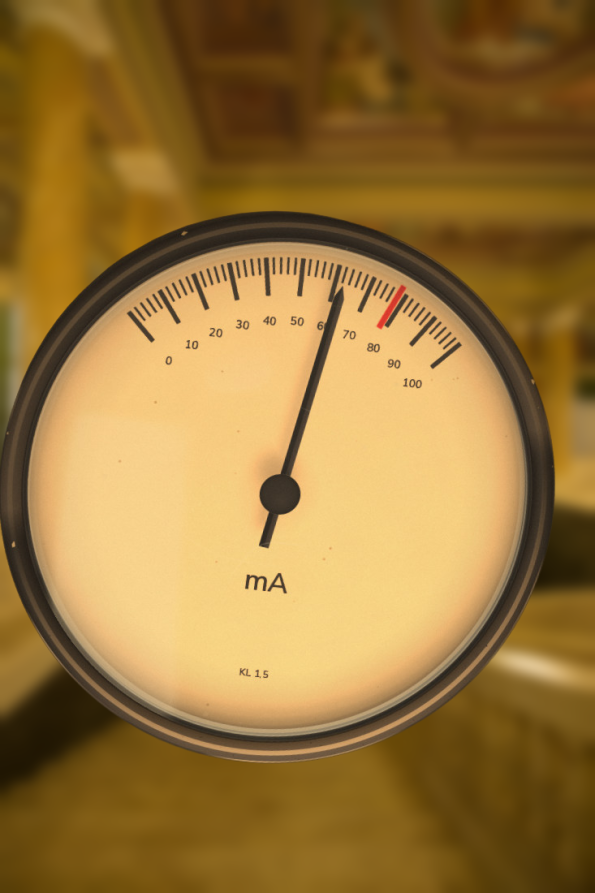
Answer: 62 mA
